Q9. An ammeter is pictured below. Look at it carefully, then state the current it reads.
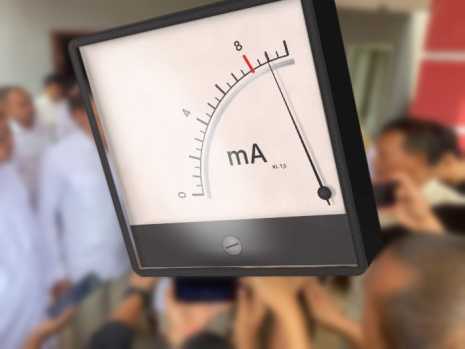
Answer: 9 mA
